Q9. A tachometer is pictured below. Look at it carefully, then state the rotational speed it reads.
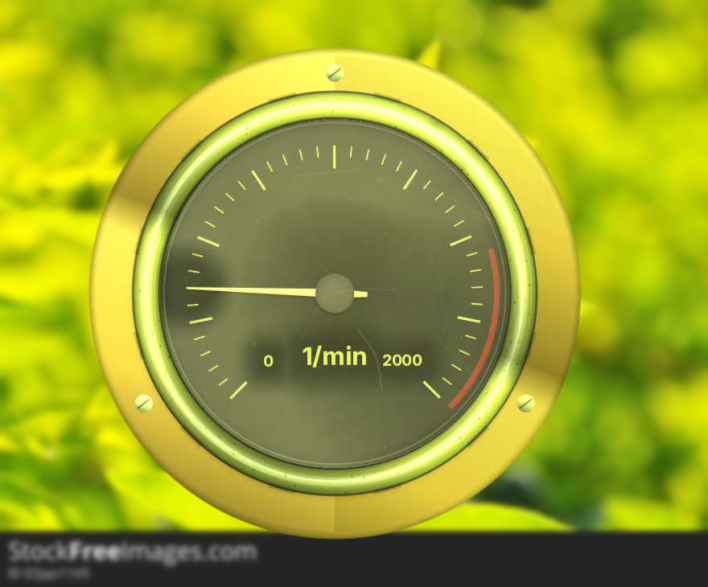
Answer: 350 rpm
